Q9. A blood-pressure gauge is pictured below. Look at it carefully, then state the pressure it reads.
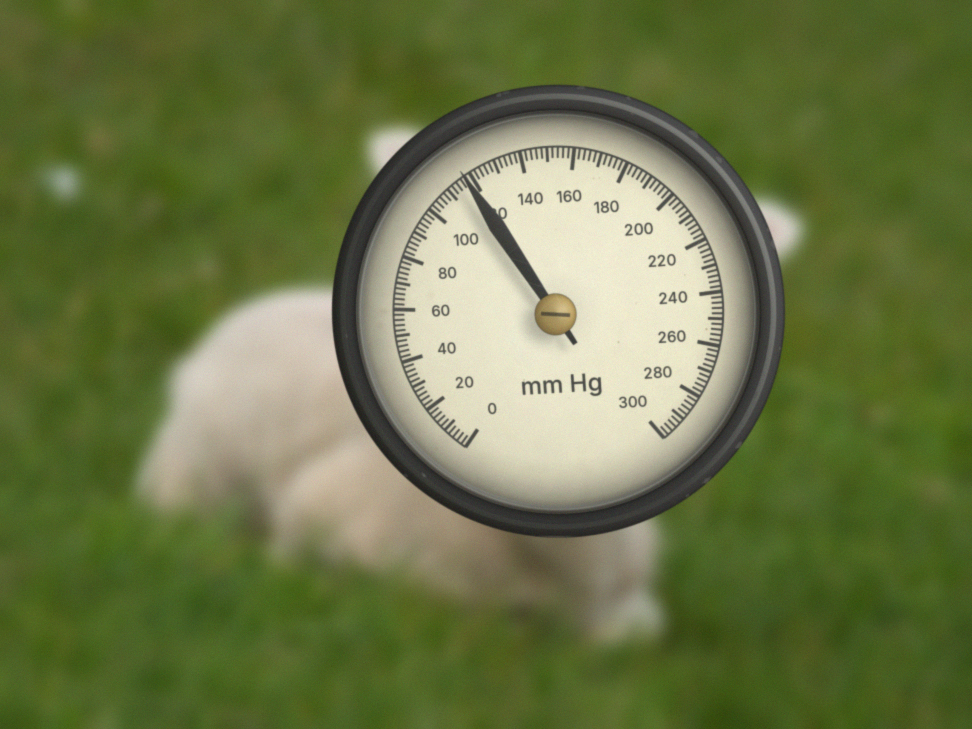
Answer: 118 mmHg
